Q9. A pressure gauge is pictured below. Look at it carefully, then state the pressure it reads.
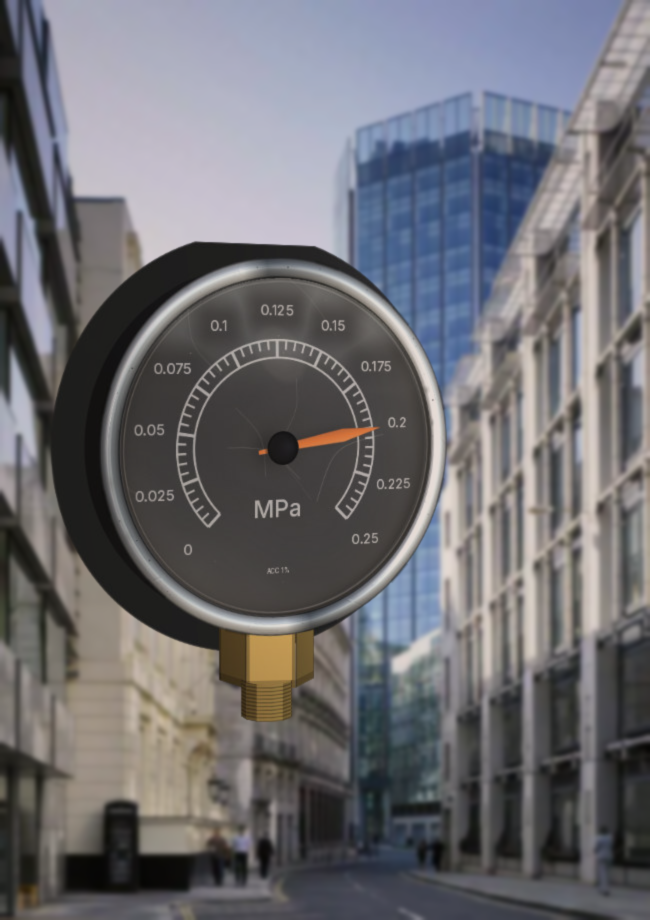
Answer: 0.2 MPa
